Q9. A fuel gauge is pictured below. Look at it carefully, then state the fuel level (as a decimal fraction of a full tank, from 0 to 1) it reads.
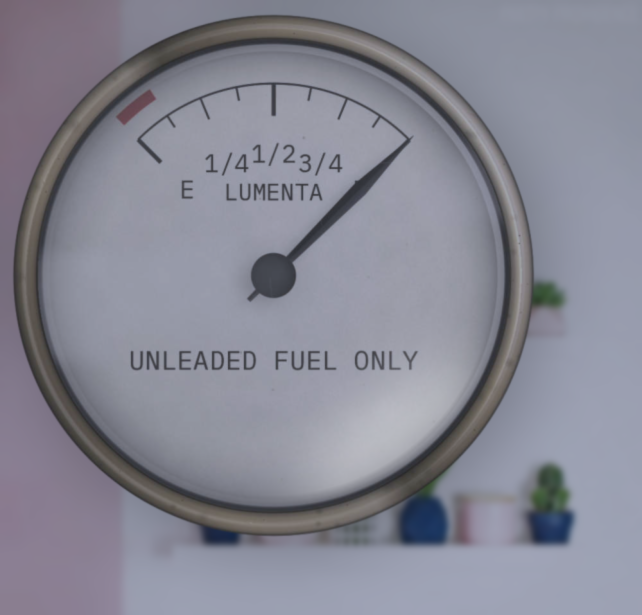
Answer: 1
